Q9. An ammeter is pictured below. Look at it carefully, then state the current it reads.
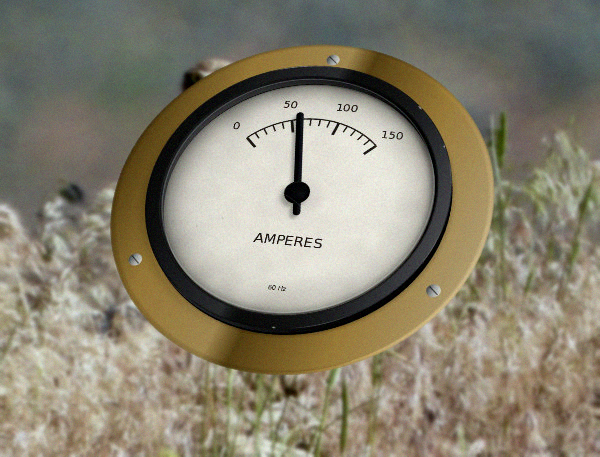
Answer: 60 A
